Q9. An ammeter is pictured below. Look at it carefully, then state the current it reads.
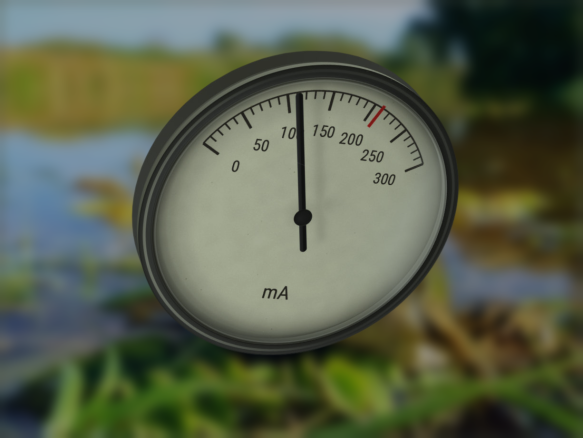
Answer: 110 mA
